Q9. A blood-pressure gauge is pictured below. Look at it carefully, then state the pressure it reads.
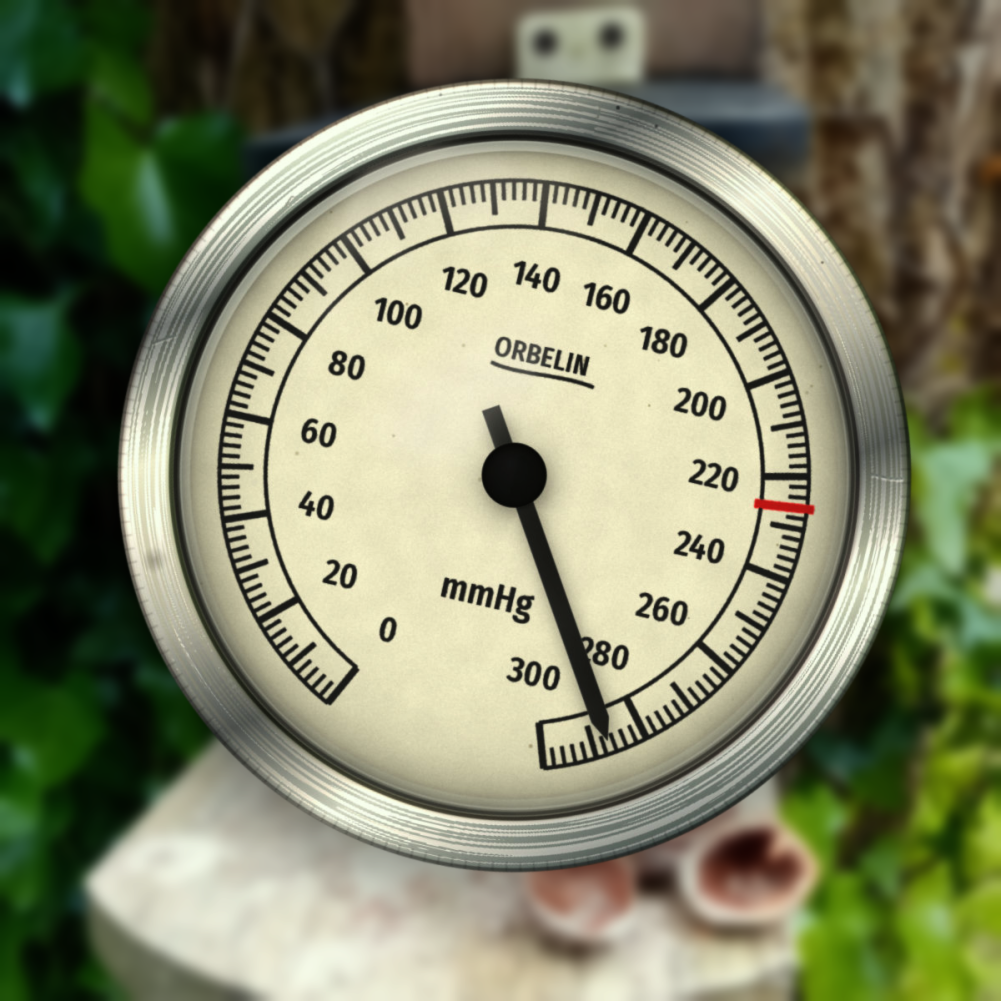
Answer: 287 mmHg
